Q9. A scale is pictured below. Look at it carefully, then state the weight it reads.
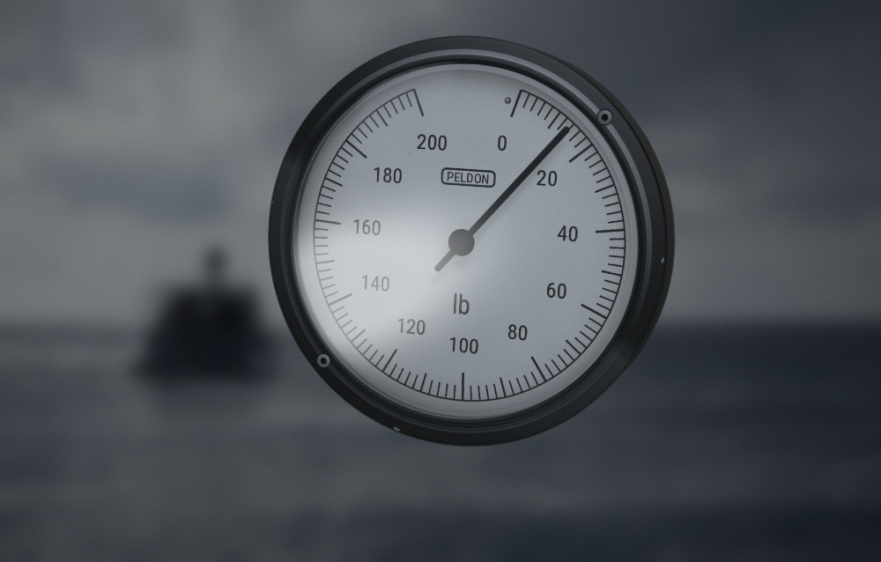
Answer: 14 lb
